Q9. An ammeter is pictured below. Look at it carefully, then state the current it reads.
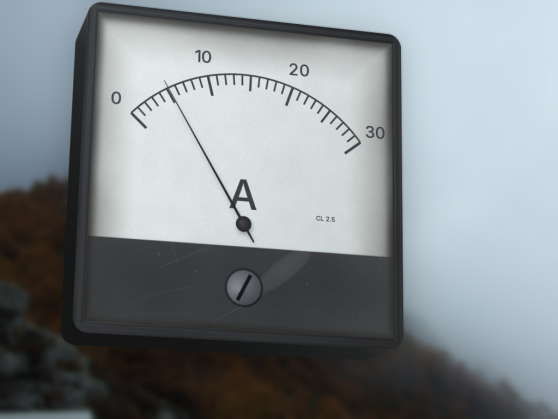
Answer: 5 A
